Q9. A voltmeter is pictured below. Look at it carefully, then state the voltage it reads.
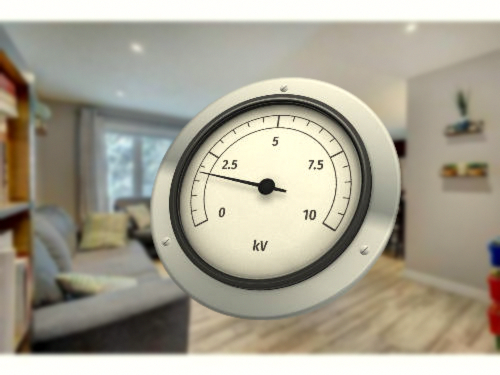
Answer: 1.75 kV
